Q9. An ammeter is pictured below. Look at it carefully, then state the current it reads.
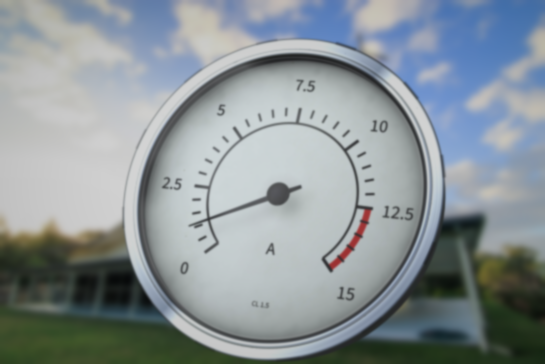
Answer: 1 A
